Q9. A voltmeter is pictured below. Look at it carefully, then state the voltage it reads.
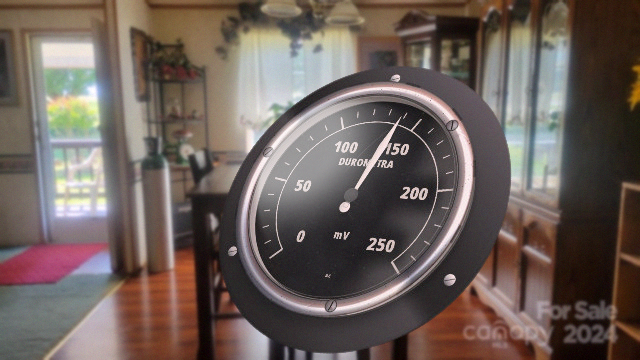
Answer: 140 mV
